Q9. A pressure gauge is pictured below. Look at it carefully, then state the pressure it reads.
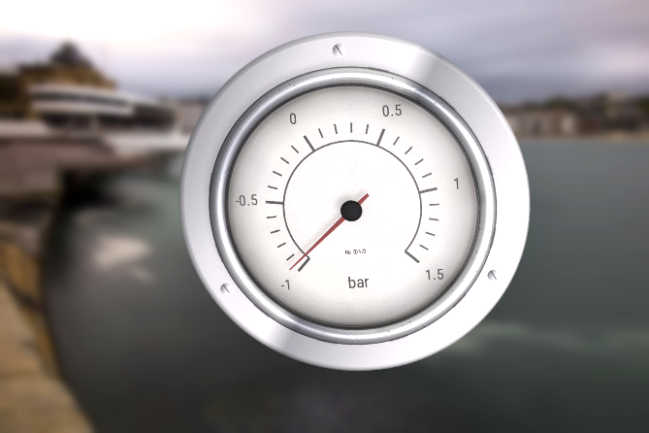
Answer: -0.95 bar
